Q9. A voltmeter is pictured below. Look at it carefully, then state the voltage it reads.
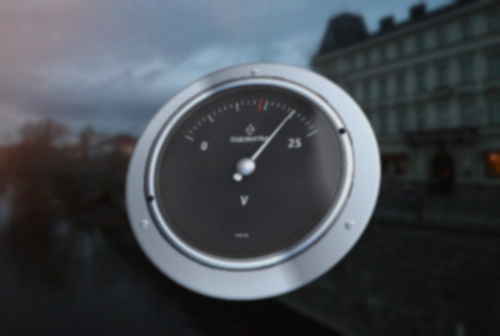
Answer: 20 V
